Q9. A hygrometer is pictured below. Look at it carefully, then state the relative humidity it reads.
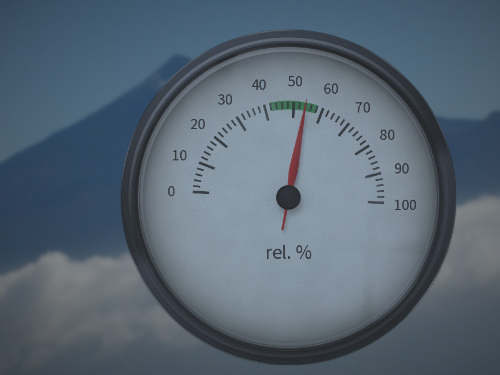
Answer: 54 %
